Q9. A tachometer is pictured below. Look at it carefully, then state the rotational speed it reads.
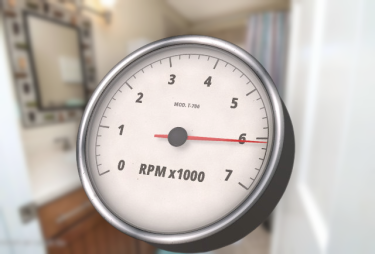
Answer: 6100 rpm
